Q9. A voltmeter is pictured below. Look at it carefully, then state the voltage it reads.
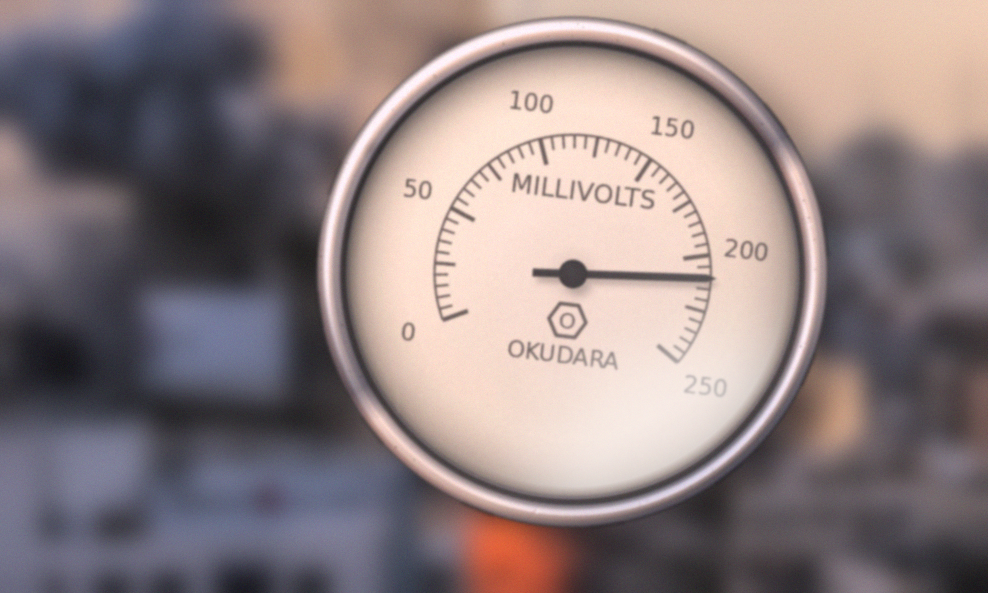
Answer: 210 mV
